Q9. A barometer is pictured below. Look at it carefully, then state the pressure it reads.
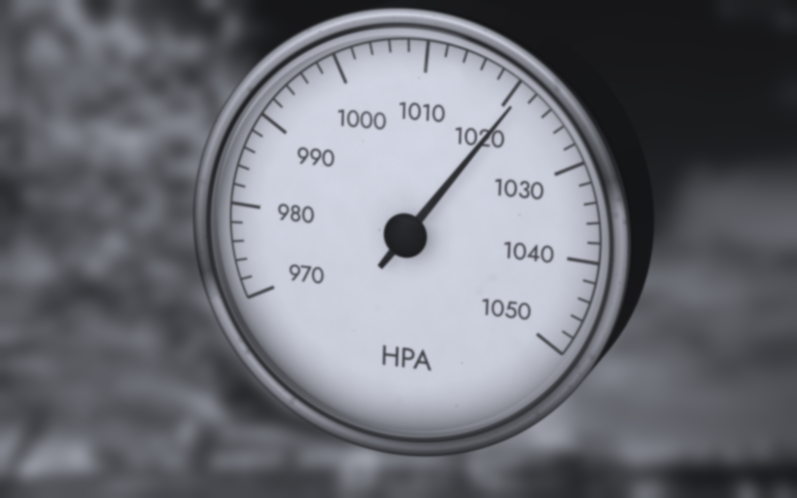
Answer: 1021 hPa
